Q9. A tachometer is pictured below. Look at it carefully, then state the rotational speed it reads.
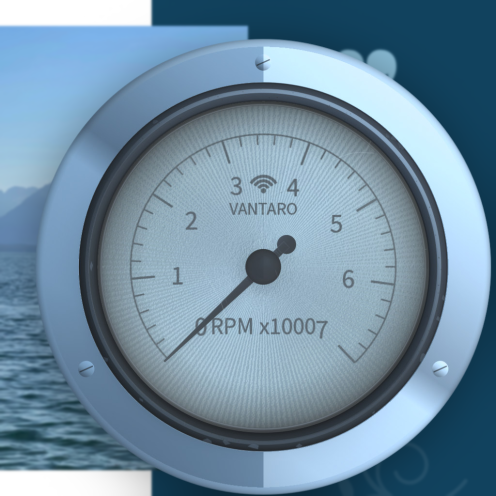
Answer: 0 rpm
